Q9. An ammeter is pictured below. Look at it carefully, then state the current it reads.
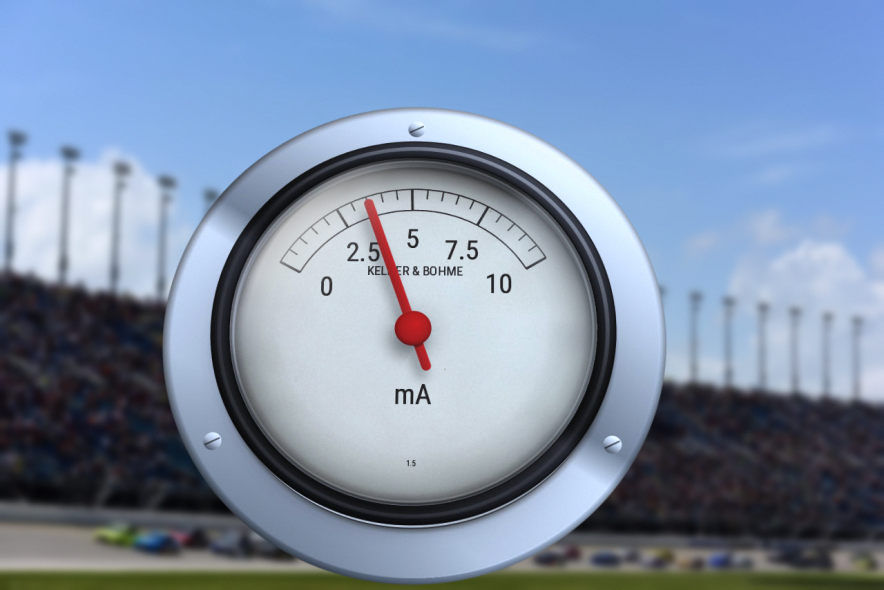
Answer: 3.5 mA
